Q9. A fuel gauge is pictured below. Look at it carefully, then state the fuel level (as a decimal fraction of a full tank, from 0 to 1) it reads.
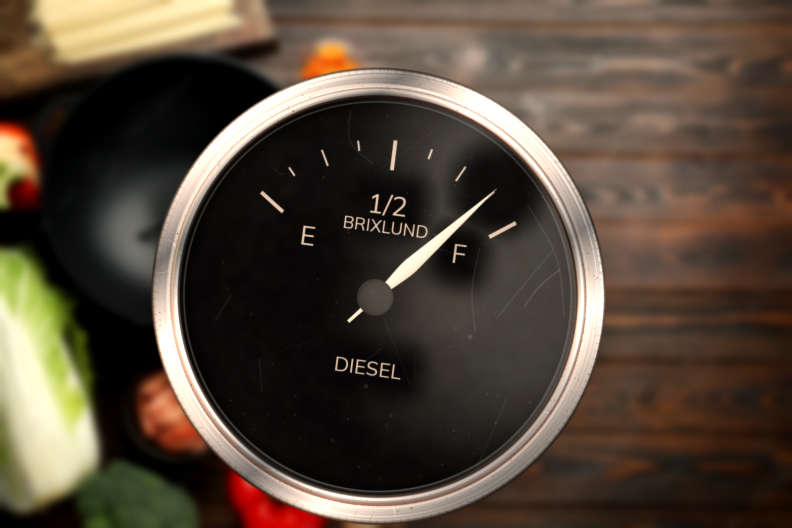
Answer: 0.875
